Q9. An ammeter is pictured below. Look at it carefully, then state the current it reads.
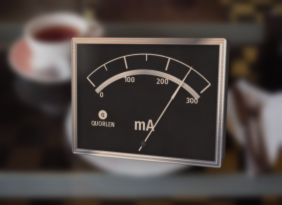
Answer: 250 mA
